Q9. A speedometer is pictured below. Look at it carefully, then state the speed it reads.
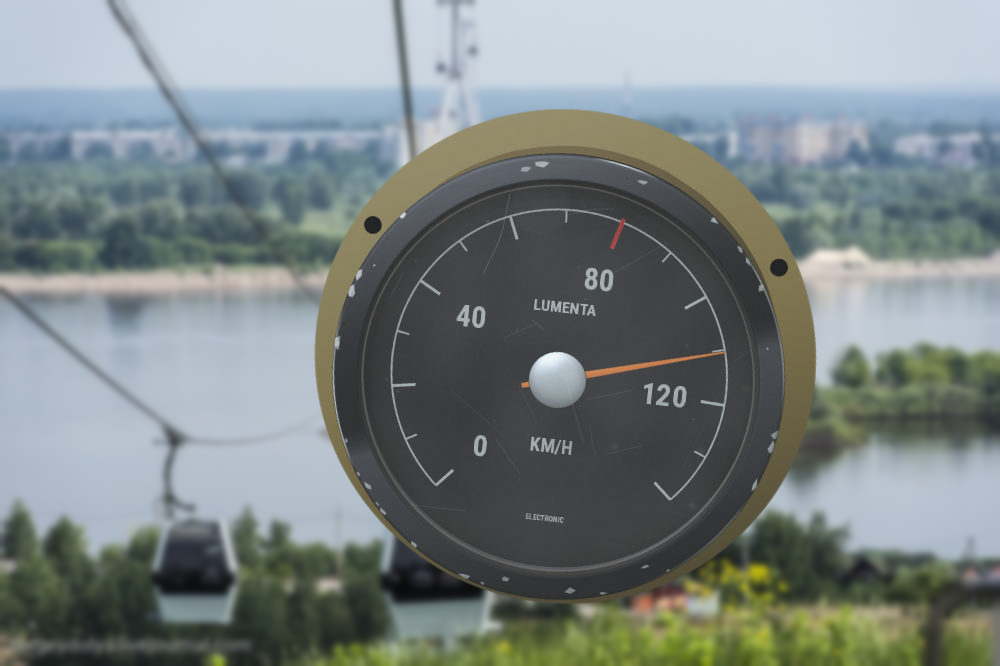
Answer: 110 km/h
